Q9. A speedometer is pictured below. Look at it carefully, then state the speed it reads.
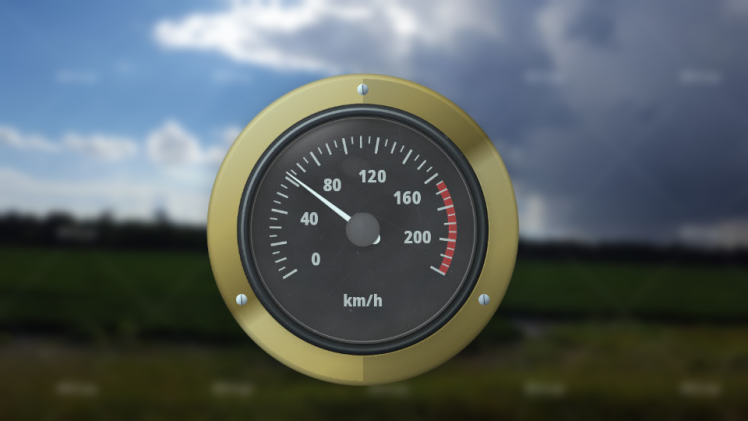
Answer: 62.5 km/h
